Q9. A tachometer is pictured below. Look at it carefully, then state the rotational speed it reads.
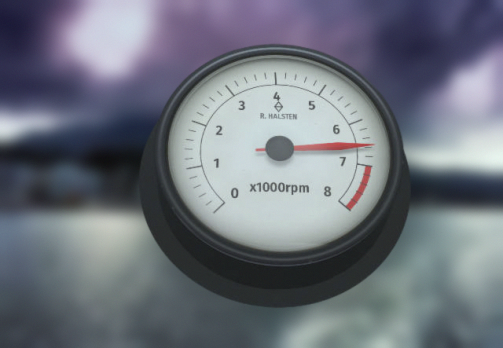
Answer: 6600 rpm
